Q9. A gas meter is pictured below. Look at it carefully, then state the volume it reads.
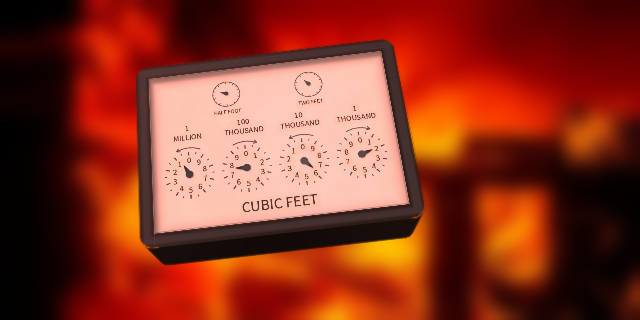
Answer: 76200 ft³
